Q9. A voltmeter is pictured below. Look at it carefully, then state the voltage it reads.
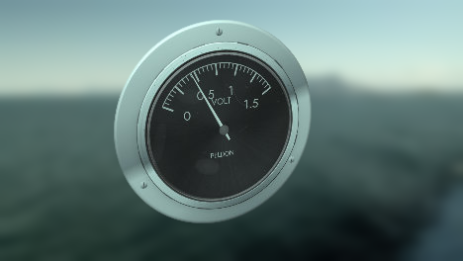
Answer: 0.45 V
